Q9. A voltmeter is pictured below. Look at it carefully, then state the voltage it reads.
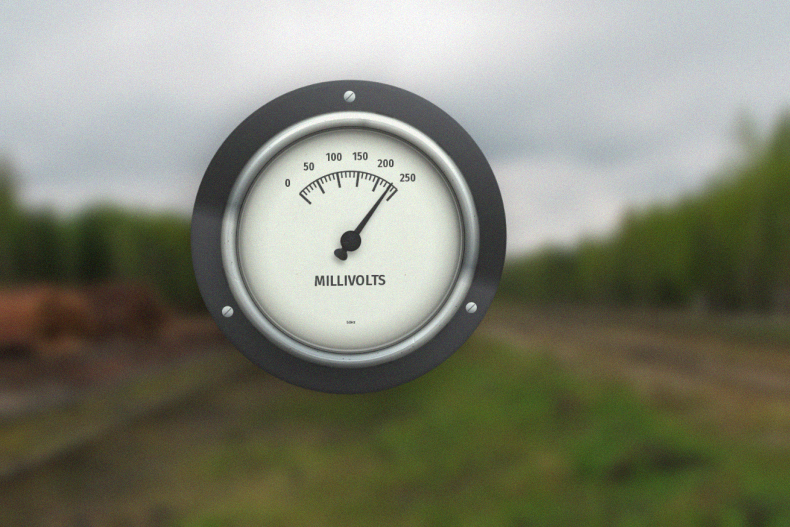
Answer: 230 mV
